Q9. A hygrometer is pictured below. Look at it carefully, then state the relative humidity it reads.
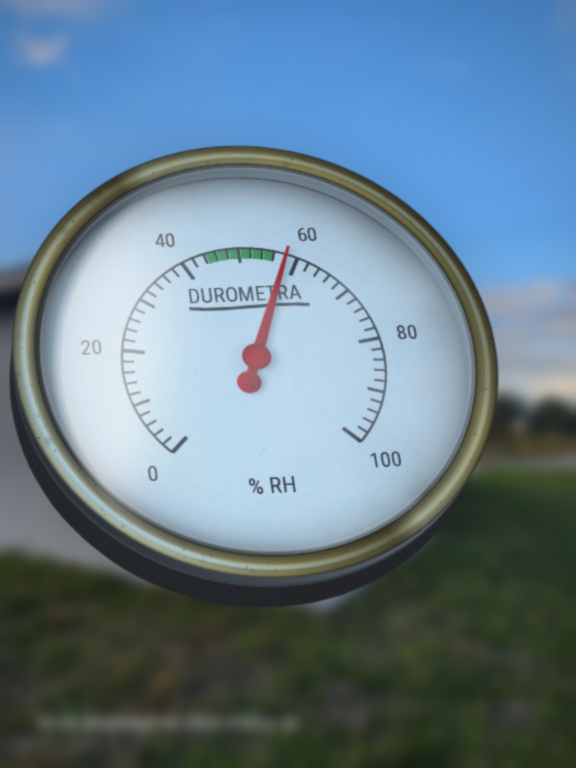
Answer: 58 %
